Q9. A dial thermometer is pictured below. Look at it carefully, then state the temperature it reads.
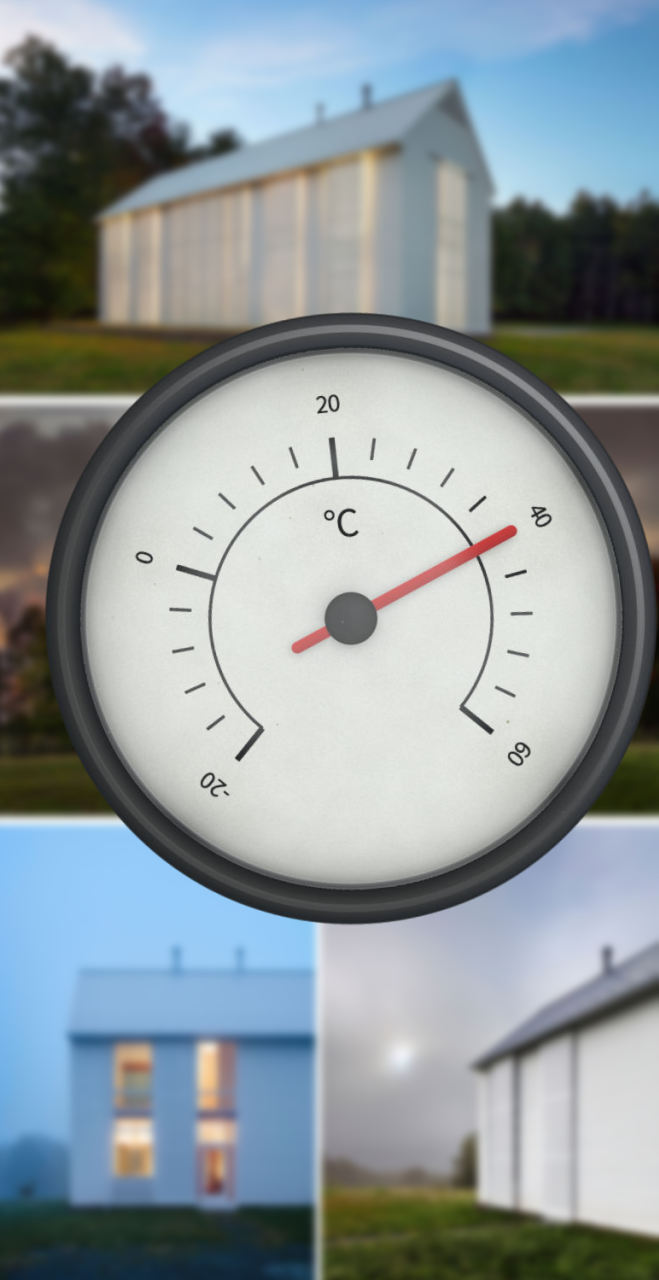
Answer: 40 °C
